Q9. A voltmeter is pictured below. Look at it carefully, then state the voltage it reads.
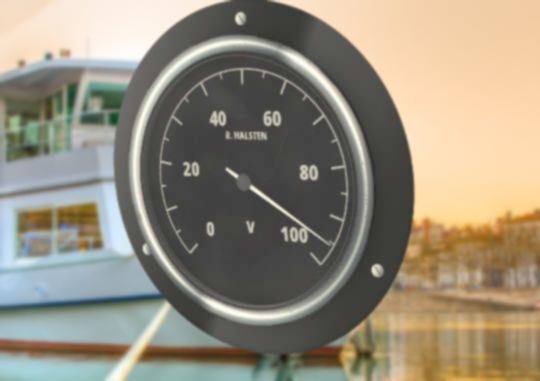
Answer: 95 V
